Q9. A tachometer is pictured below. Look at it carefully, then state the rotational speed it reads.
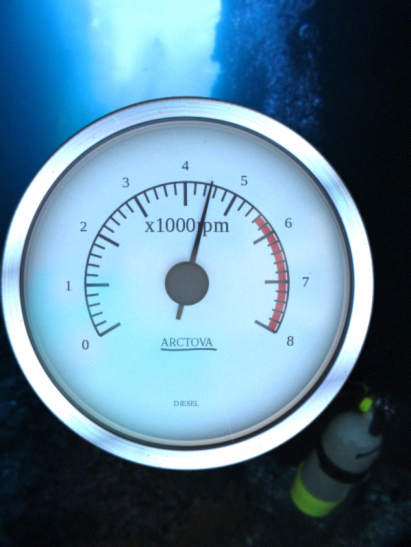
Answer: 4500 rpm
